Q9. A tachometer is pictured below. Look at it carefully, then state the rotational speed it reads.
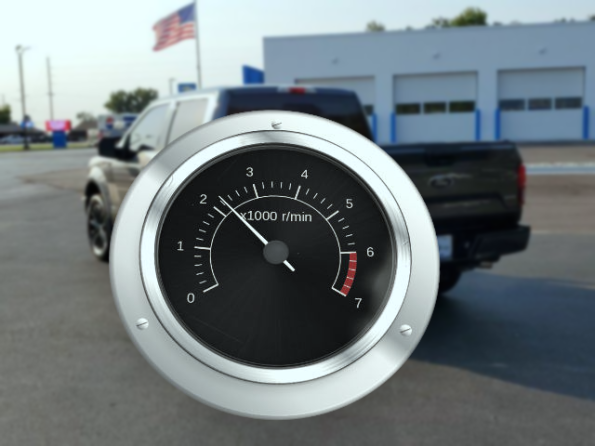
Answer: 2200 rpm
